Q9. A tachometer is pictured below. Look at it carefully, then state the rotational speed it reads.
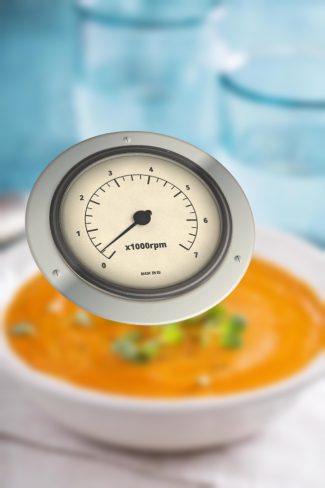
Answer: 250 rpm
